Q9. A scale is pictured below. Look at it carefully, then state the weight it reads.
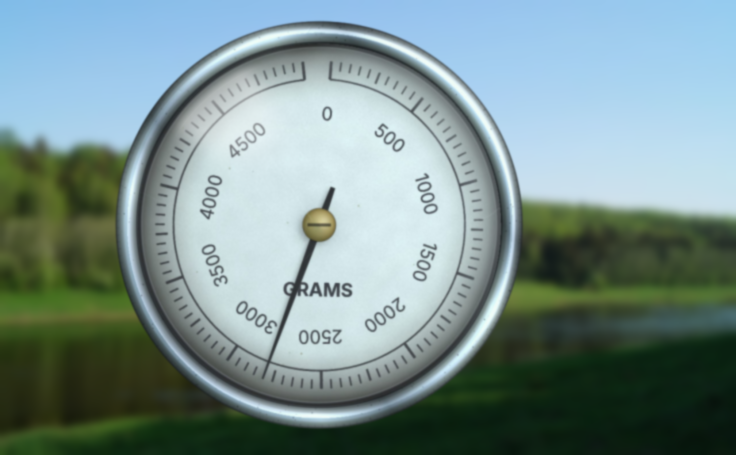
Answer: 2800 g
